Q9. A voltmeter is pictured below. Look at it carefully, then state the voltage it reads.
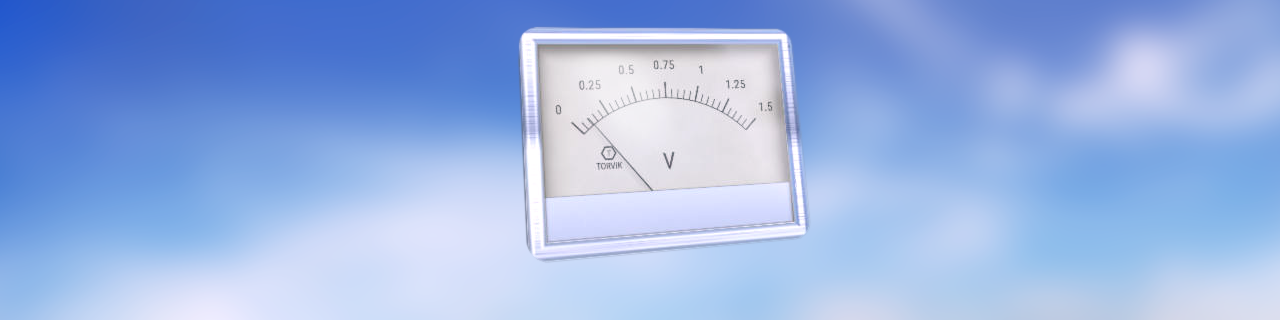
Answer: 0.1 V
